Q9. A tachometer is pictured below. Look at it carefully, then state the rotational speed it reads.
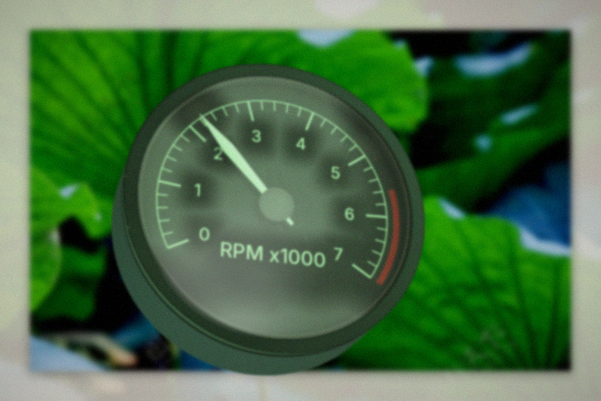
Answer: 2200 rpm
